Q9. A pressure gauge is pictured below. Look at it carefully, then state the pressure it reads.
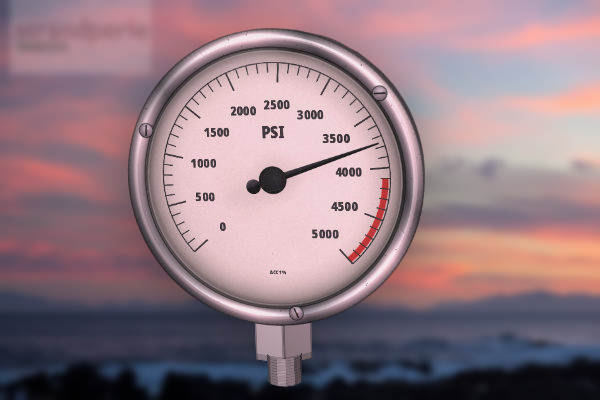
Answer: 3750 psi
